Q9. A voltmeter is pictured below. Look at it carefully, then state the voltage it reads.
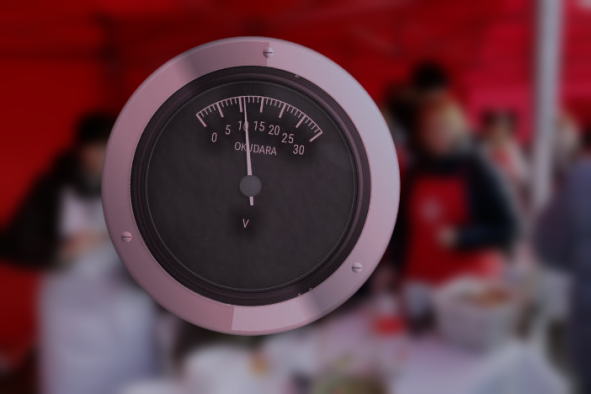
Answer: 11 V
